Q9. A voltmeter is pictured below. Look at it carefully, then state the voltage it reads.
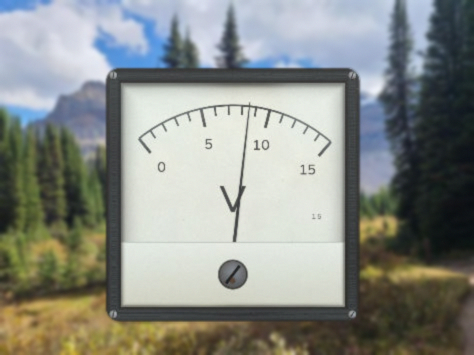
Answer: 8.5 V
